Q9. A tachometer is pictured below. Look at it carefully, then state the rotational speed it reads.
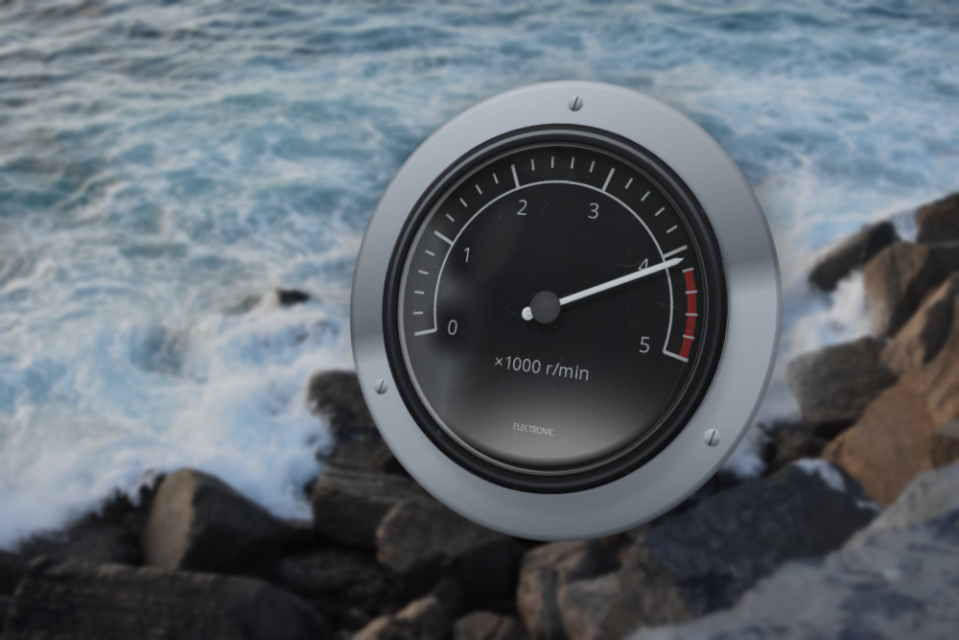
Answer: 4100 rpm
